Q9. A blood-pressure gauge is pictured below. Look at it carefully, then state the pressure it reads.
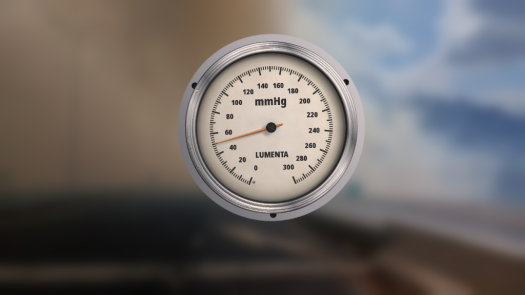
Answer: 50 mmHg
